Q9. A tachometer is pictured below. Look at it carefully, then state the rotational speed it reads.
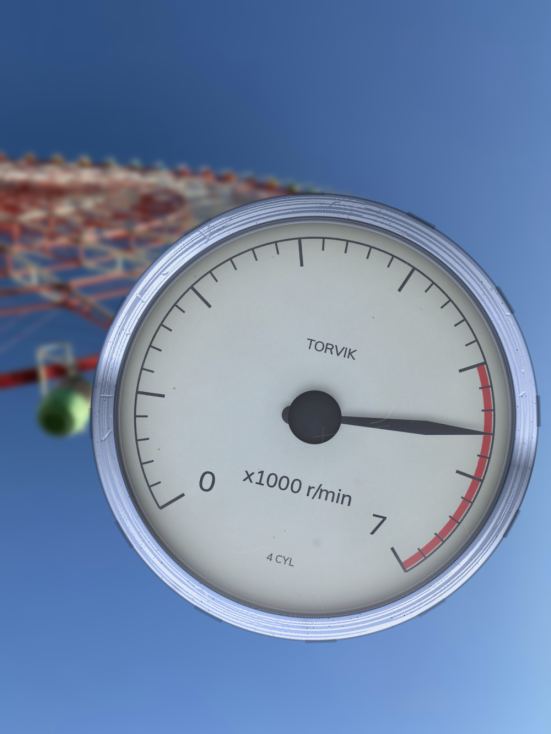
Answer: 5600 rpm
